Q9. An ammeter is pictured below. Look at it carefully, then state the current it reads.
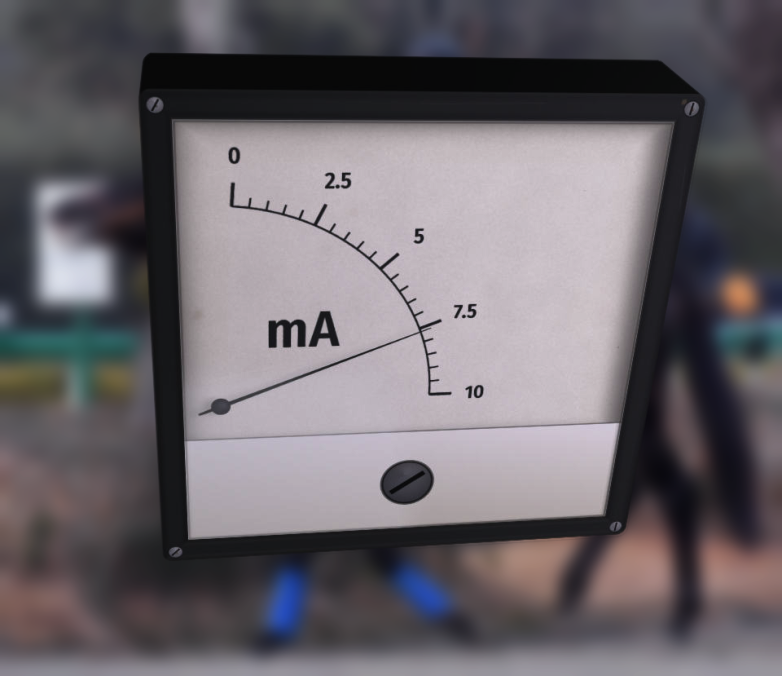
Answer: 7.5 mA
